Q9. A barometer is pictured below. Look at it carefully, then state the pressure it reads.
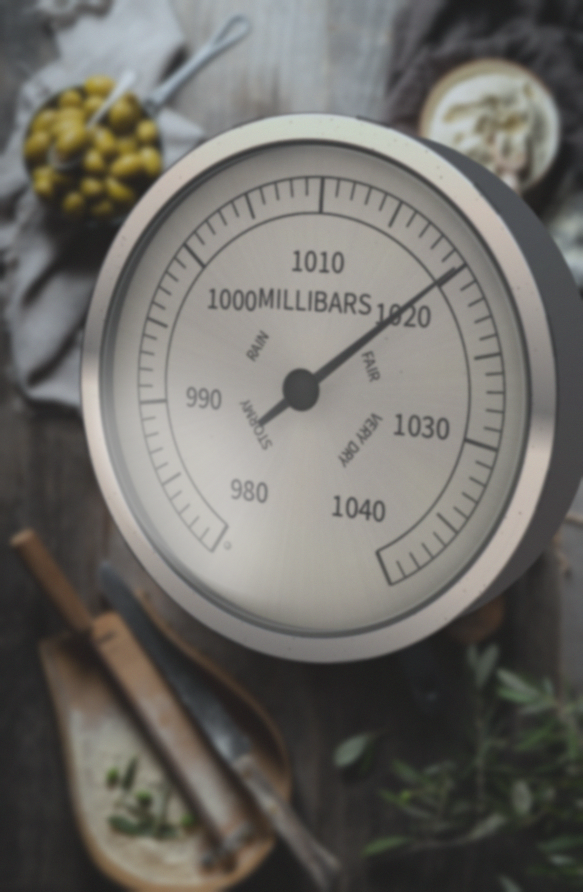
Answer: 1020 mbar
